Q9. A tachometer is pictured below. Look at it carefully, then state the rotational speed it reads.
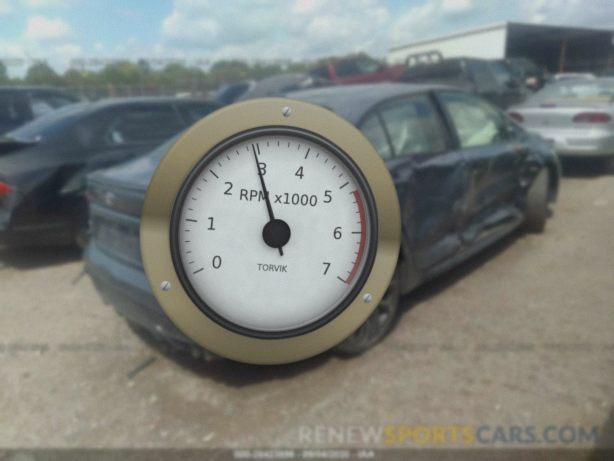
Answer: 2900 rpm
